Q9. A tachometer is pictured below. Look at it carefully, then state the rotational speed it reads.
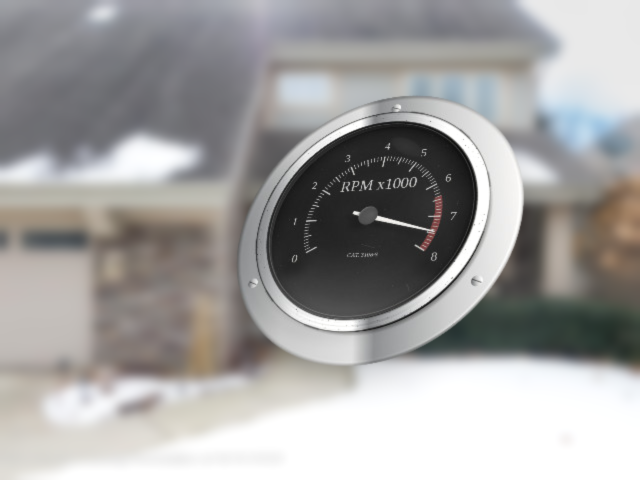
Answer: 7500 rpm
